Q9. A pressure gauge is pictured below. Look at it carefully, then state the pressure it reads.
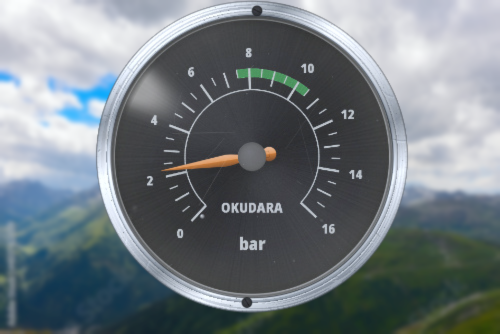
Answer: 2.25 bar
